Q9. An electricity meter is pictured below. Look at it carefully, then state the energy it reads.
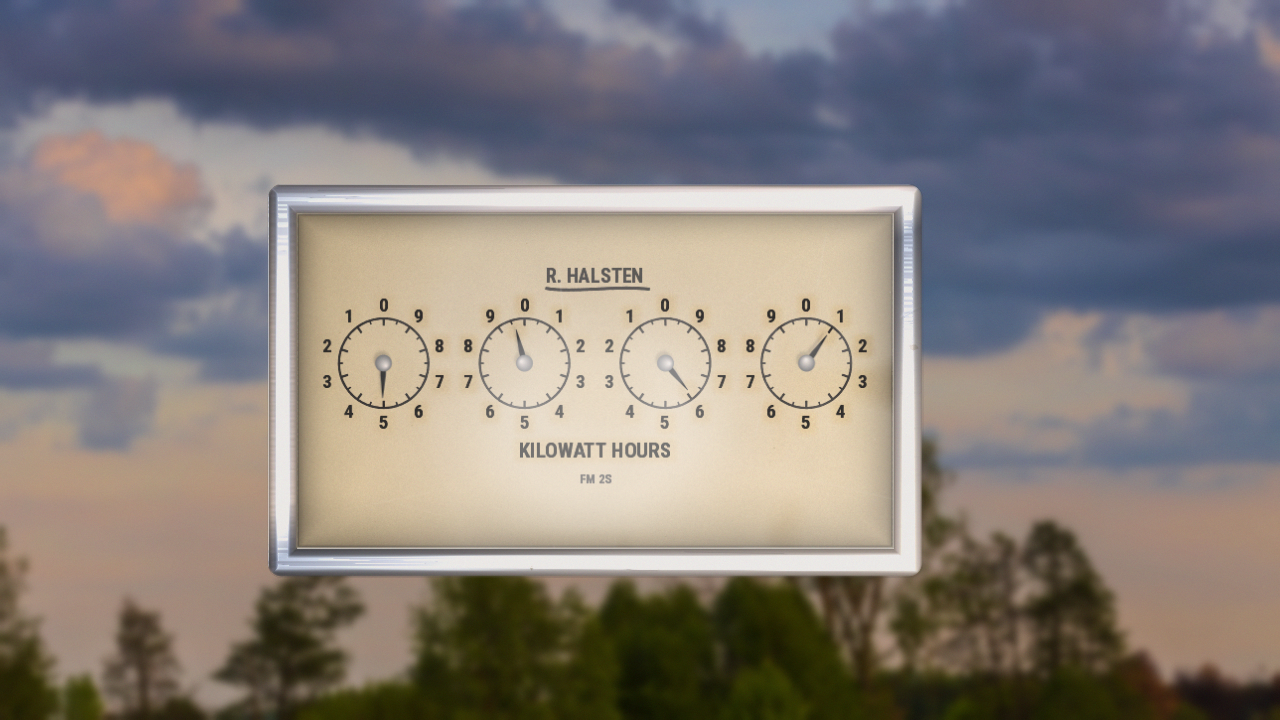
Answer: 4961 kWh
